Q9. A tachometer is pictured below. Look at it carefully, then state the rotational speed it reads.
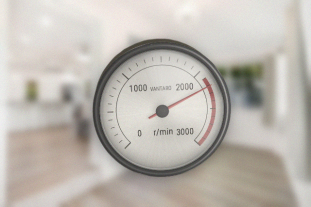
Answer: 2200 rpm
